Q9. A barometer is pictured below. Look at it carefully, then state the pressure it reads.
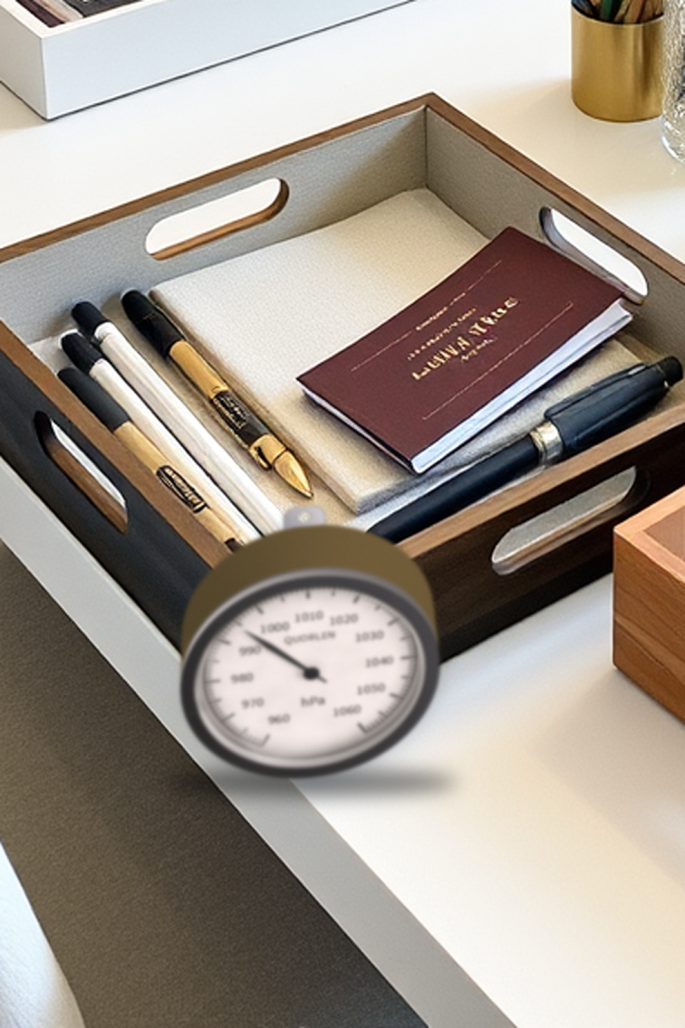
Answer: 995 hPa
